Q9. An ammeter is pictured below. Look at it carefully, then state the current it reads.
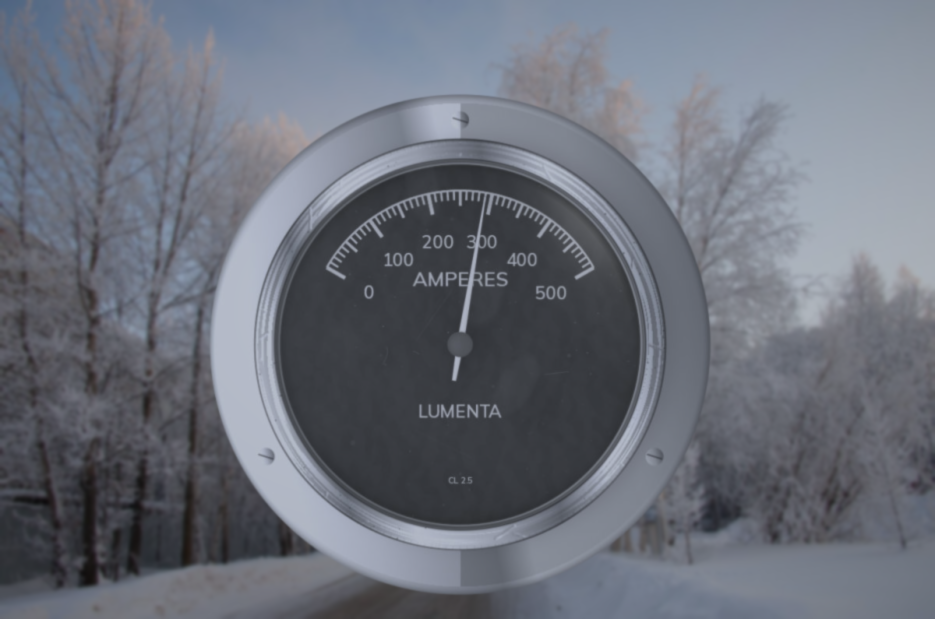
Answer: 290 A
